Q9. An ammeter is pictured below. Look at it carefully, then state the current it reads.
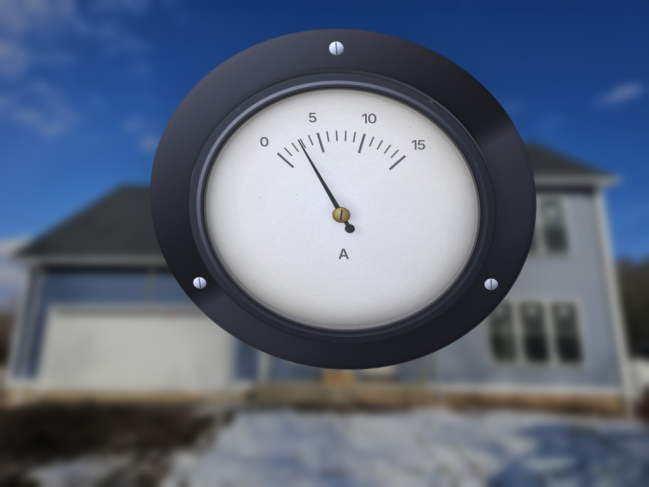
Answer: 3 A
